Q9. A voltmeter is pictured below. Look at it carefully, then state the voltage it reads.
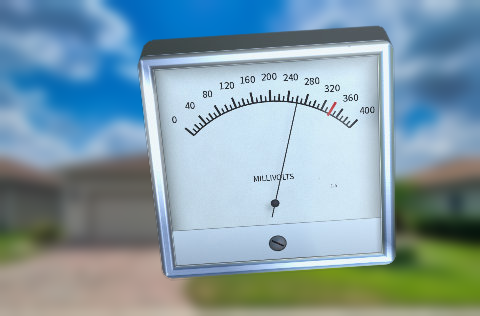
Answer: 260 mV
